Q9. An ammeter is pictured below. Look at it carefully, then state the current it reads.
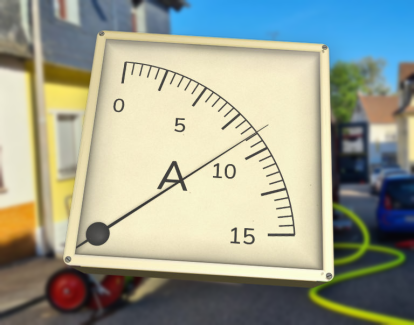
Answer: 9 A
